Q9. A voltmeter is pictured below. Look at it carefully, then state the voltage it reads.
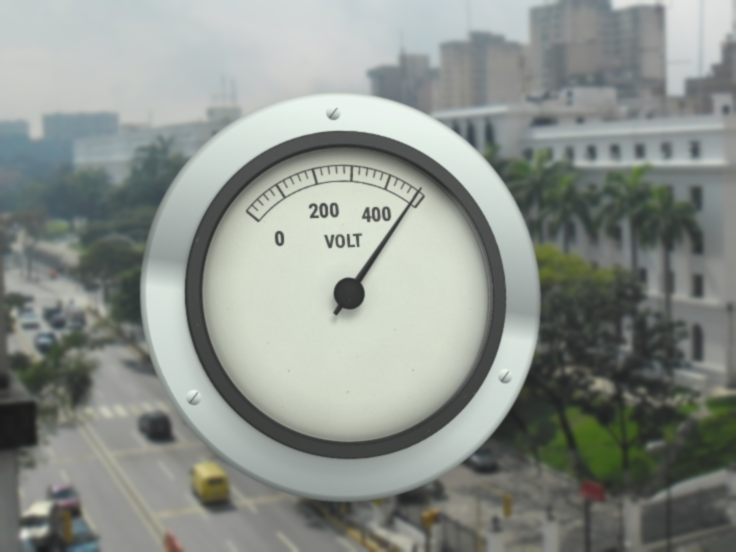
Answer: 480 V
